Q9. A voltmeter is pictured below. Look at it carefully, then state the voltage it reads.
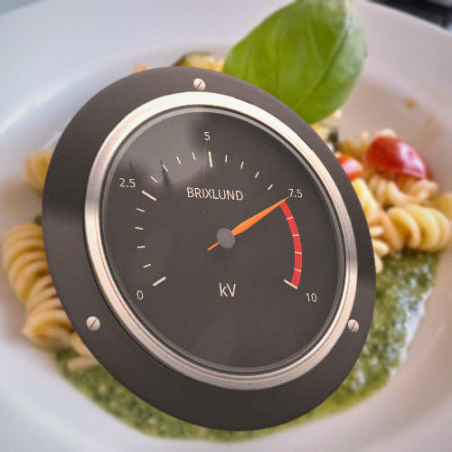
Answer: 7.5 kV
